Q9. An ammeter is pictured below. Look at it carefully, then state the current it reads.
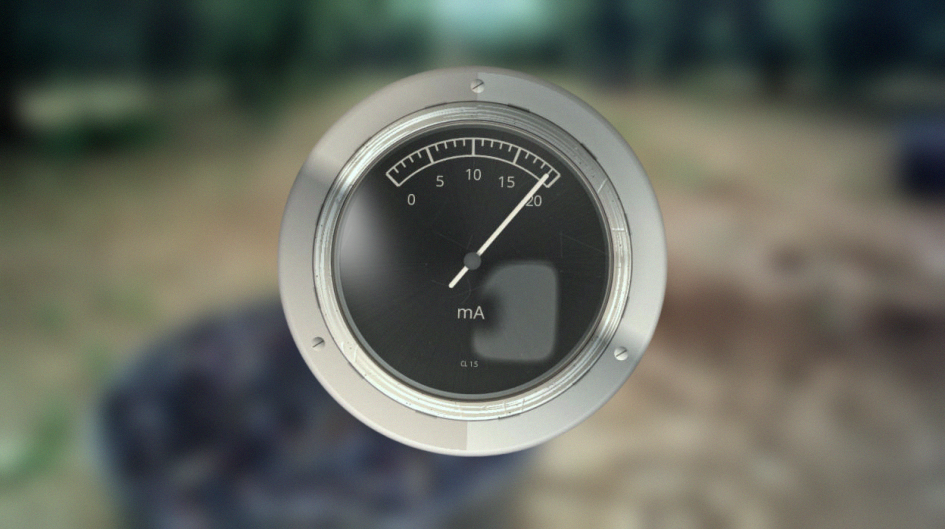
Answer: 19 mA
